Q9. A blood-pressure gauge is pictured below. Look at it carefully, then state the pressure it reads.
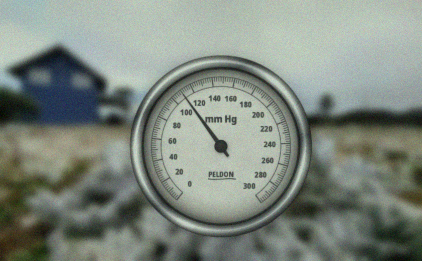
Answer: 110 mmHg
